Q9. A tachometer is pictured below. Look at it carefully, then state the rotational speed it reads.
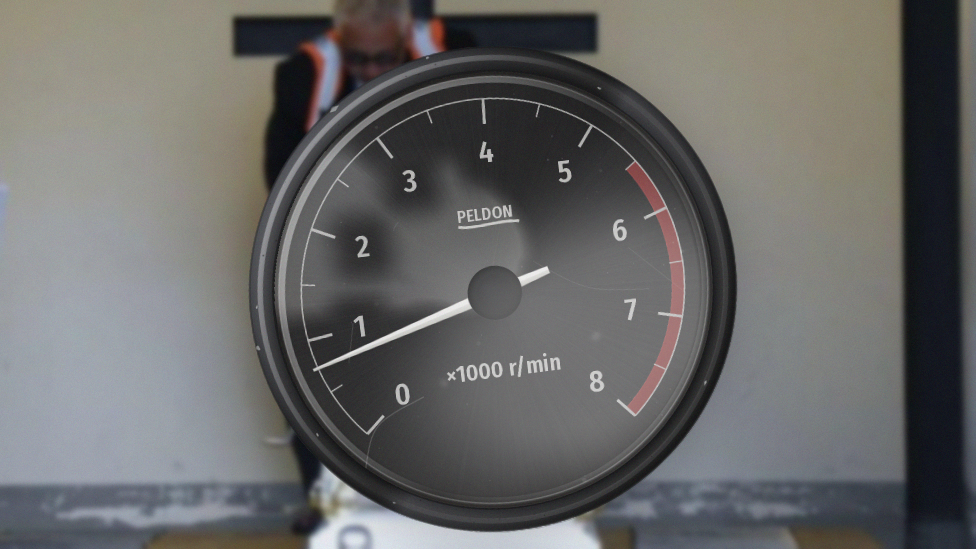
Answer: 750 rpm
